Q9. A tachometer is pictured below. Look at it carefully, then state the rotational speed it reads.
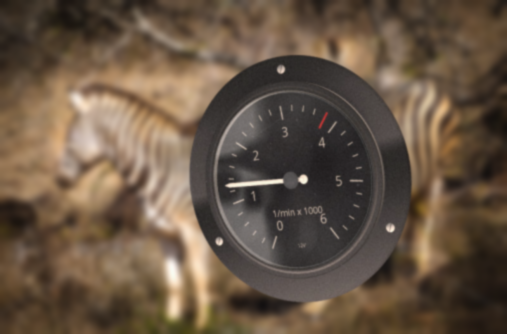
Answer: 1300 rpm
